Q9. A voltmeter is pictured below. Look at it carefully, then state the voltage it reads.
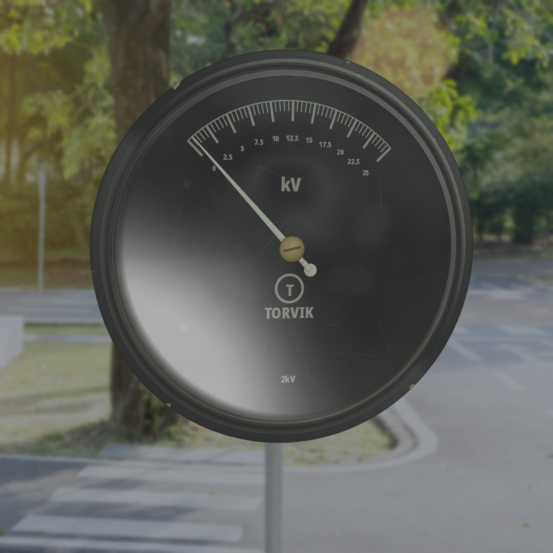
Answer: 0.5 kV
